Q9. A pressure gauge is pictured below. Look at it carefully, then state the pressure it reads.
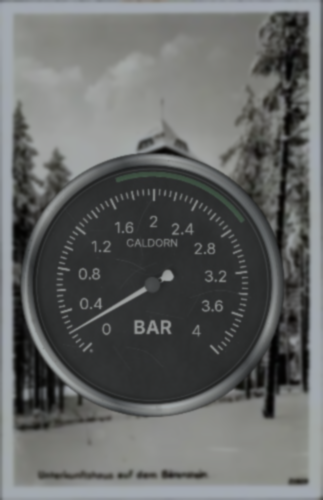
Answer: 0.2 bar
